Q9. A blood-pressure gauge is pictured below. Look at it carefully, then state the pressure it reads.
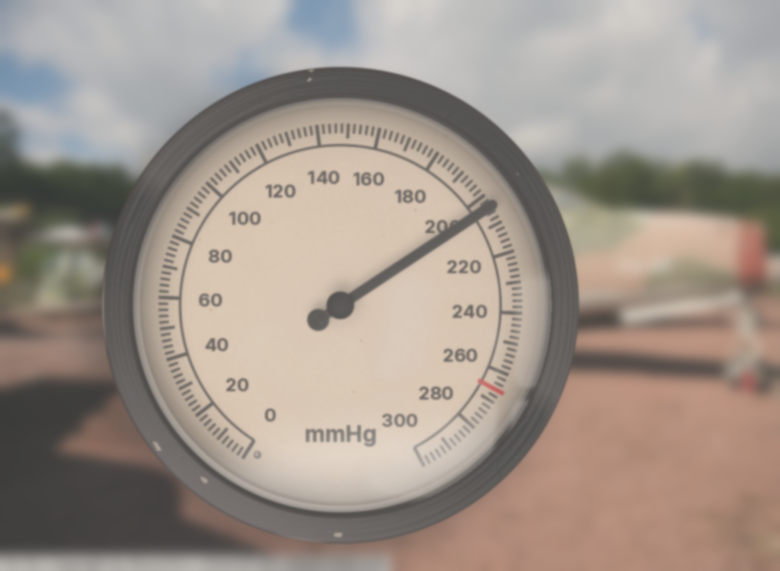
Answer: 204 mmHg
